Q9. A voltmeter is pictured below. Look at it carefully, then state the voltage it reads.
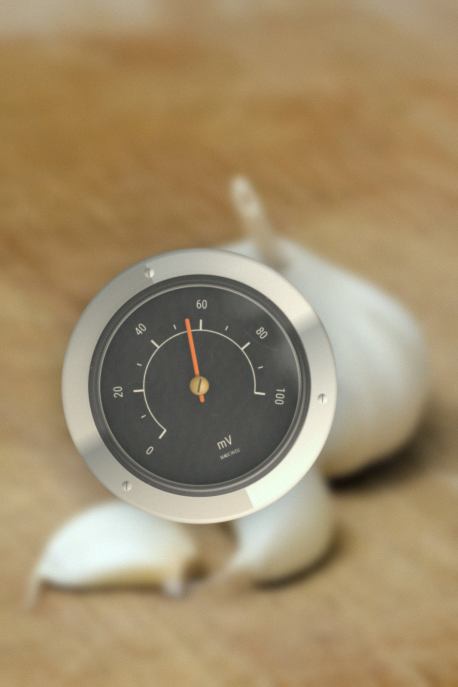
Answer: 55 mV
